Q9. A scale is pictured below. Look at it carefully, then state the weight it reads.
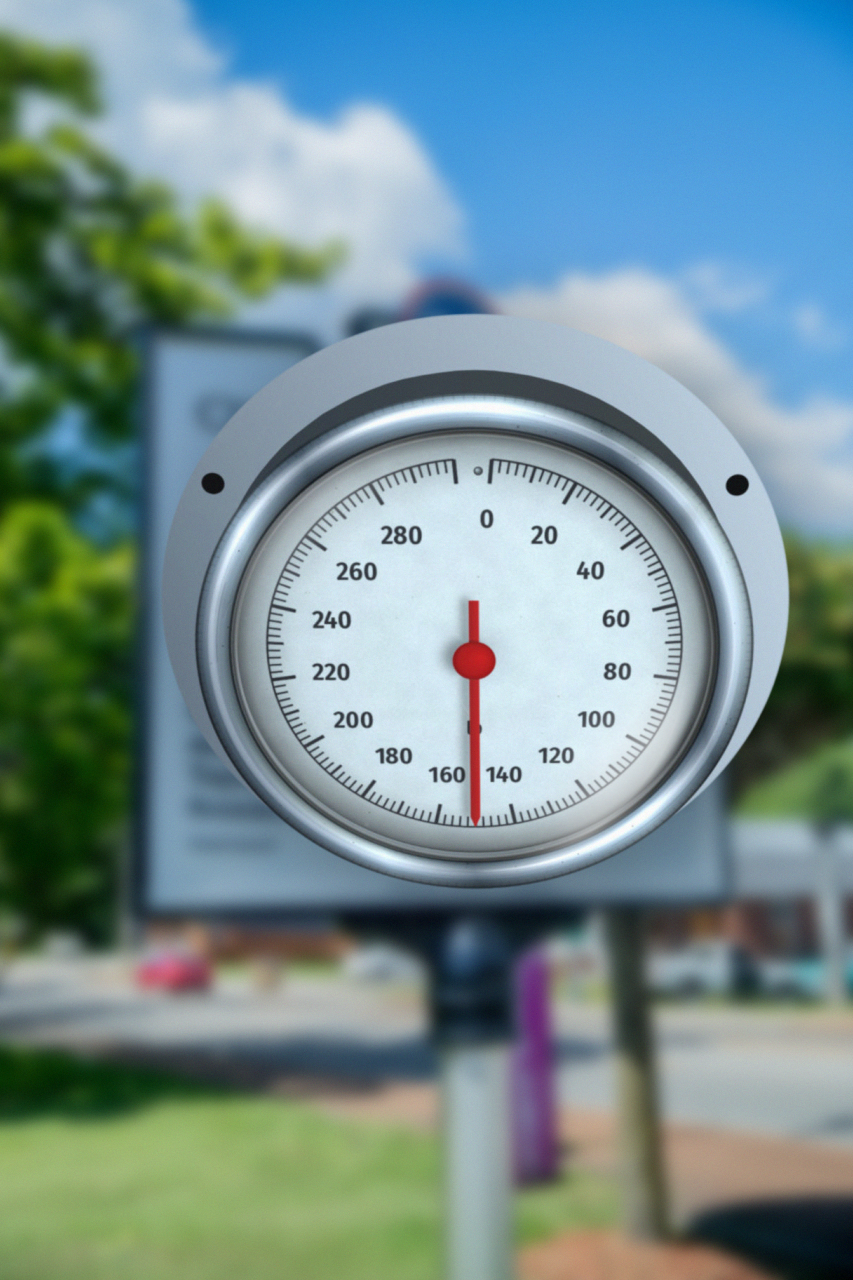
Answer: 150 lb
